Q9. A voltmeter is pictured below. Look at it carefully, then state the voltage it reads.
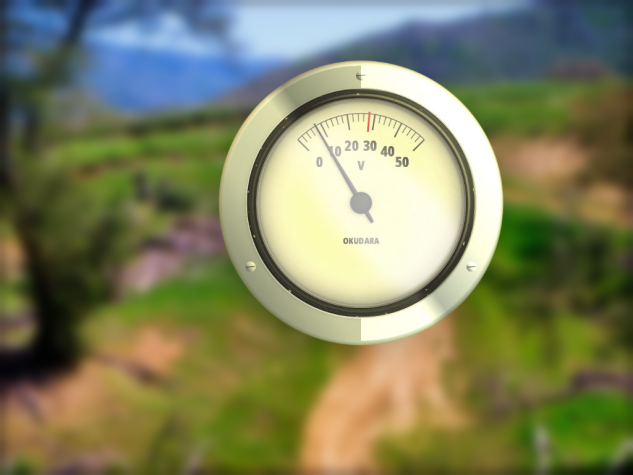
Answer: 8 V
